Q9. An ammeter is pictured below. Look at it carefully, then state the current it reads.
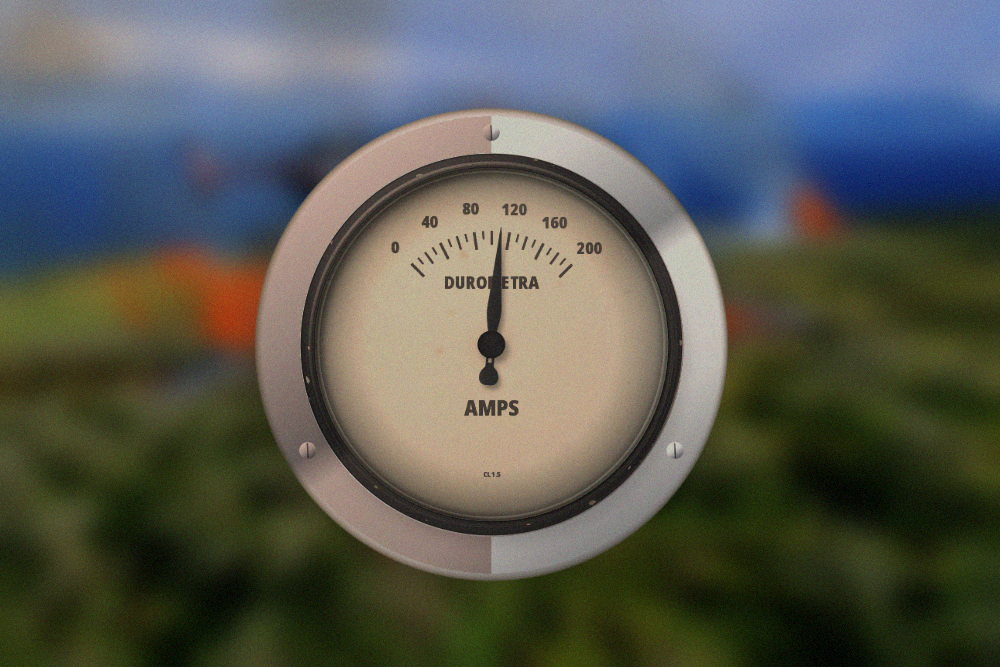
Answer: 110 A
